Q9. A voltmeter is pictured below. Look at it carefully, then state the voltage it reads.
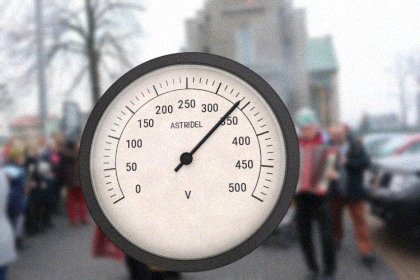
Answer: 340 V
